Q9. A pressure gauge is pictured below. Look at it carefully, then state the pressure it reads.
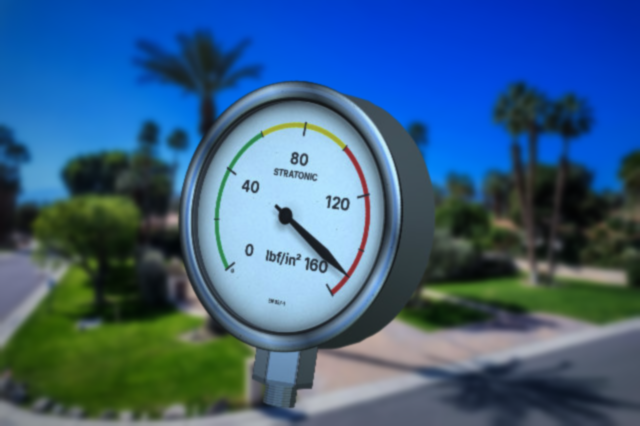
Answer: 150 psi
